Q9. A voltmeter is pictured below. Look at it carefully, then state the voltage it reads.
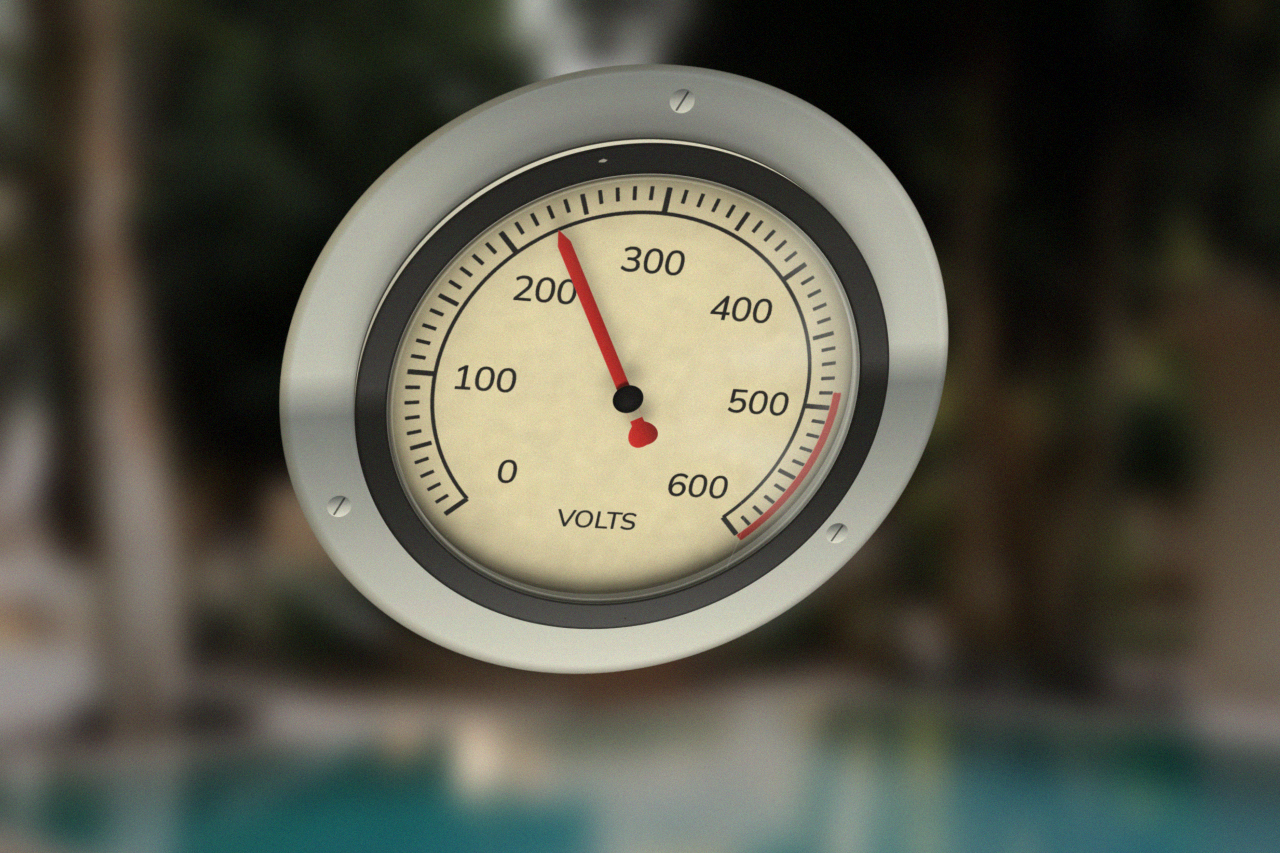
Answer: 230 V
